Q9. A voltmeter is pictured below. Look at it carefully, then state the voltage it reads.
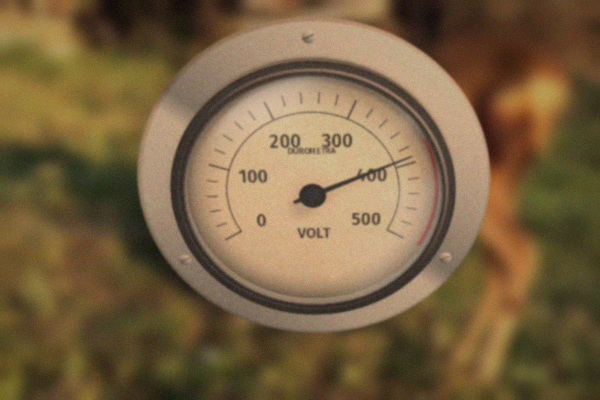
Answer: 390 V
